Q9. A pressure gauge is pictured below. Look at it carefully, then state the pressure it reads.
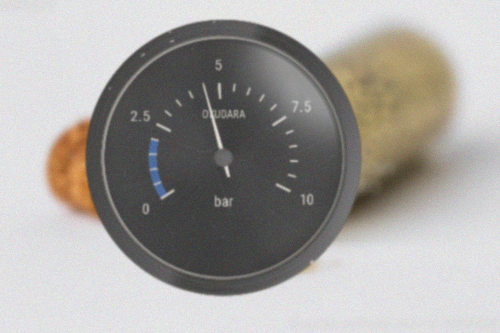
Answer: 4.5 bar
